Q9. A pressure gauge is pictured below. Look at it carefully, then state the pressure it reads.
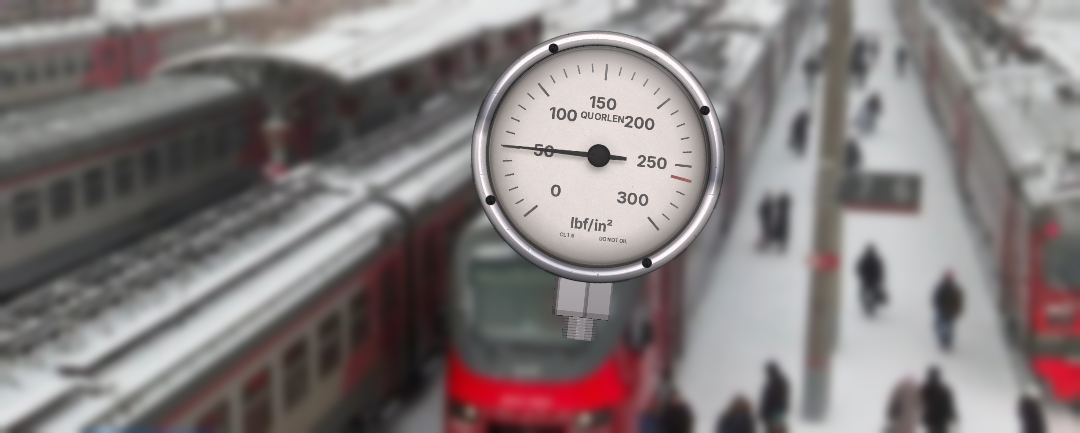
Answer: 50 psi
